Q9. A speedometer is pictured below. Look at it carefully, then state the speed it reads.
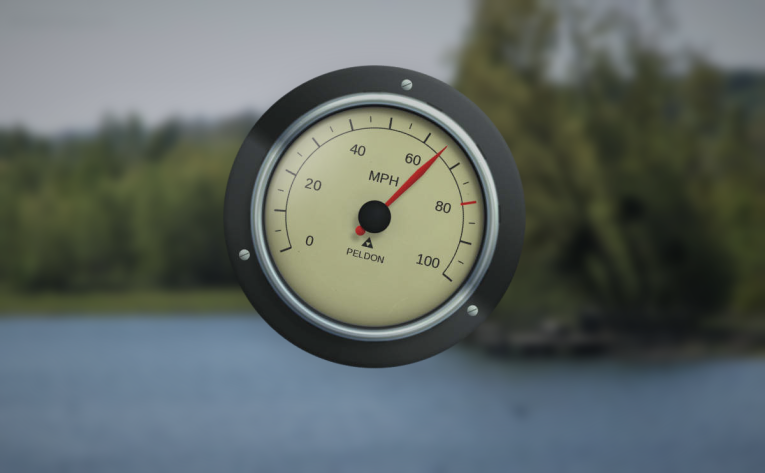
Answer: 65 mph
